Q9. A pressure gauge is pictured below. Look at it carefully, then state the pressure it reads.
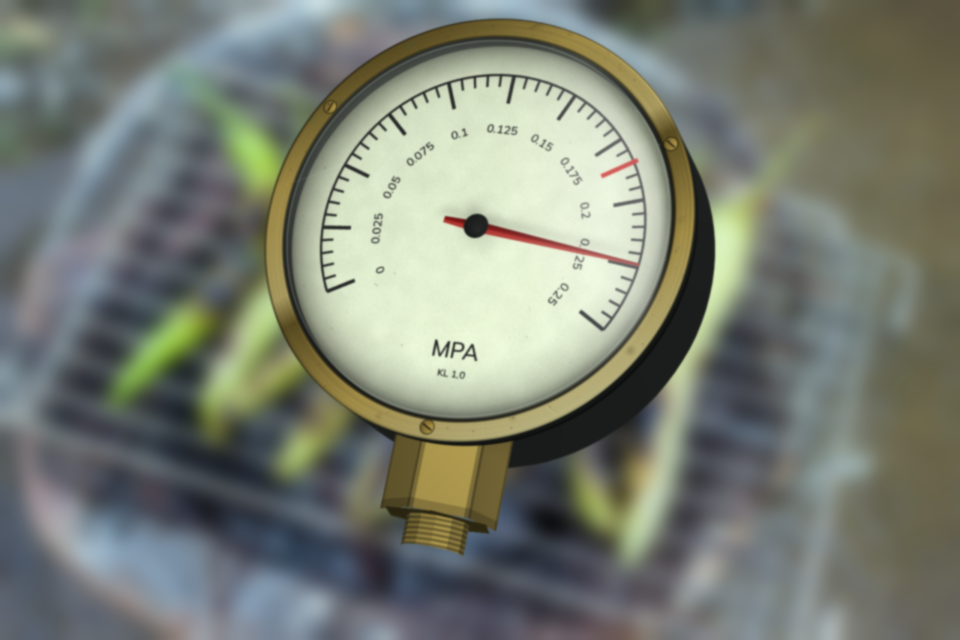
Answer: 0.225 MPa
